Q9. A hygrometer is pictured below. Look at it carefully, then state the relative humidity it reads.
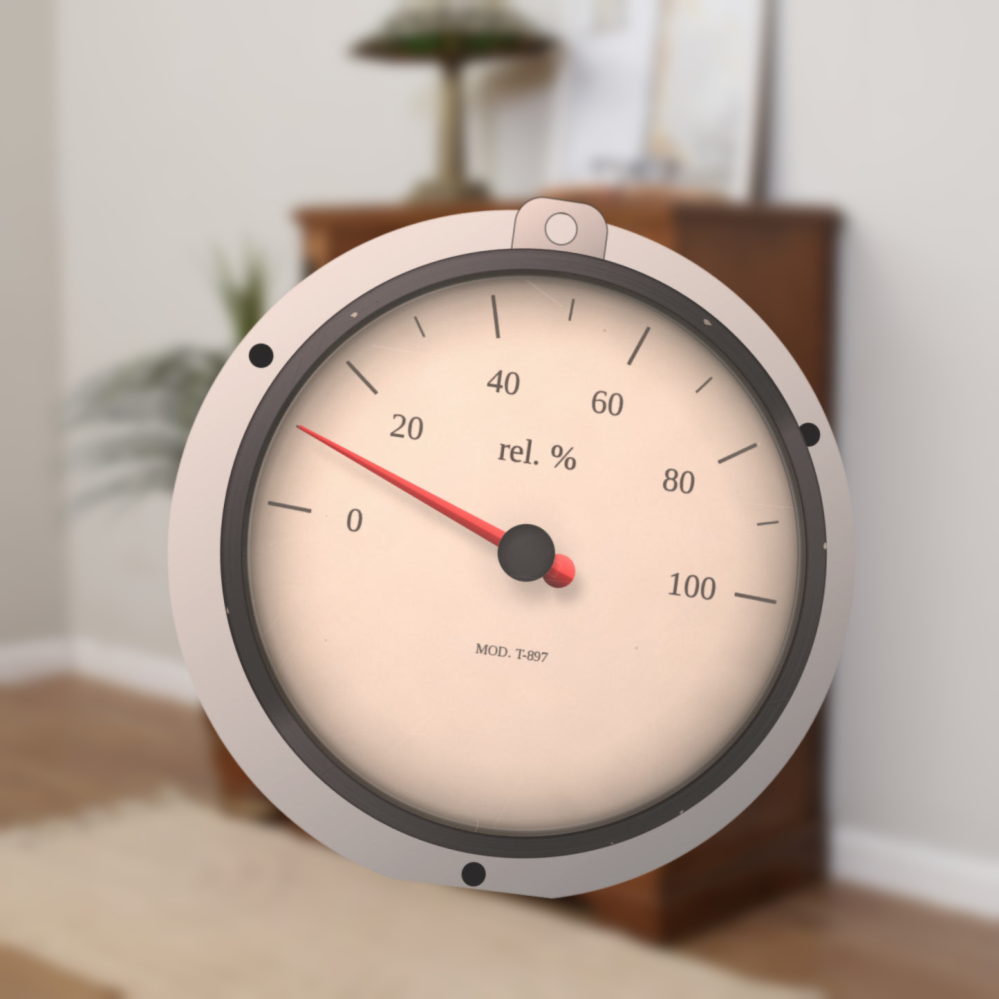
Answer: 10 %
